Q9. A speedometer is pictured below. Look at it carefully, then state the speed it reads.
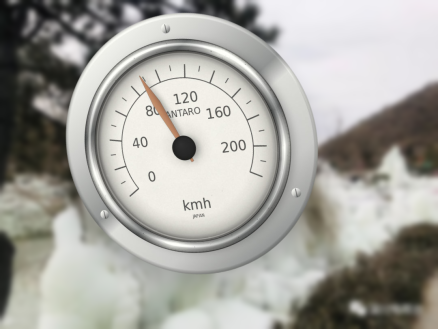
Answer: 90 km/h
